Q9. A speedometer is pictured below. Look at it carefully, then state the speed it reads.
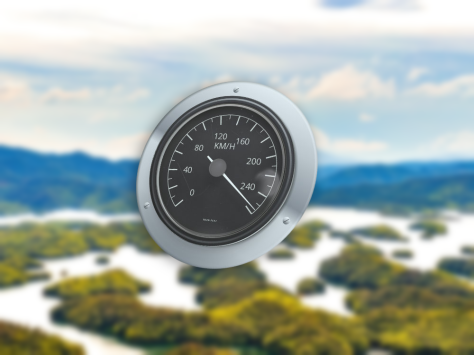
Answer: 255 km/h
